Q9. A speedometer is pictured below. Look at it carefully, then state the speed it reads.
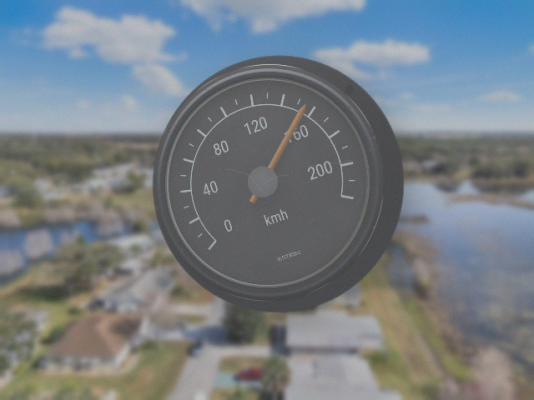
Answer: 155 km/h
